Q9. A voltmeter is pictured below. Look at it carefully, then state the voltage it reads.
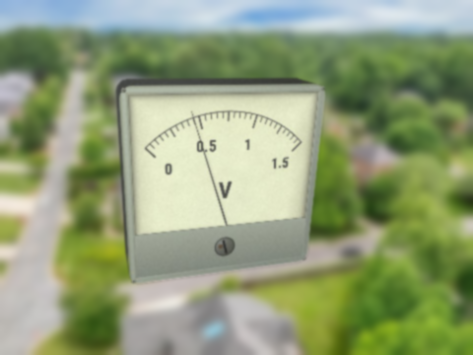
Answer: 0.45 V
